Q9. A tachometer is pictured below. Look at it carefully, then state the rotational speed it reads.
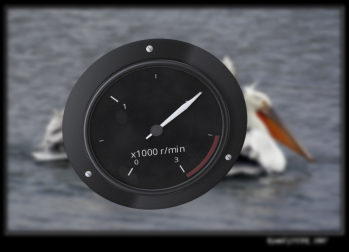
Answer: 2000 rpm
